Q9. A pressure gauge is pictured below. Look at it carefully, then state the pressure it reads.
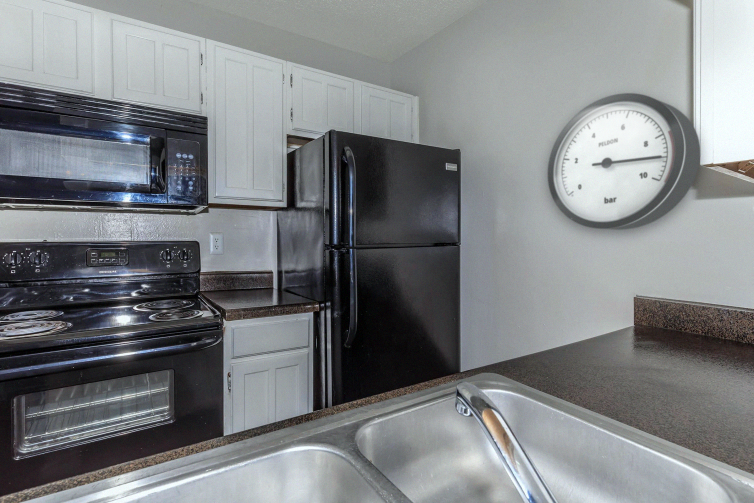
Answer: 9 bar
